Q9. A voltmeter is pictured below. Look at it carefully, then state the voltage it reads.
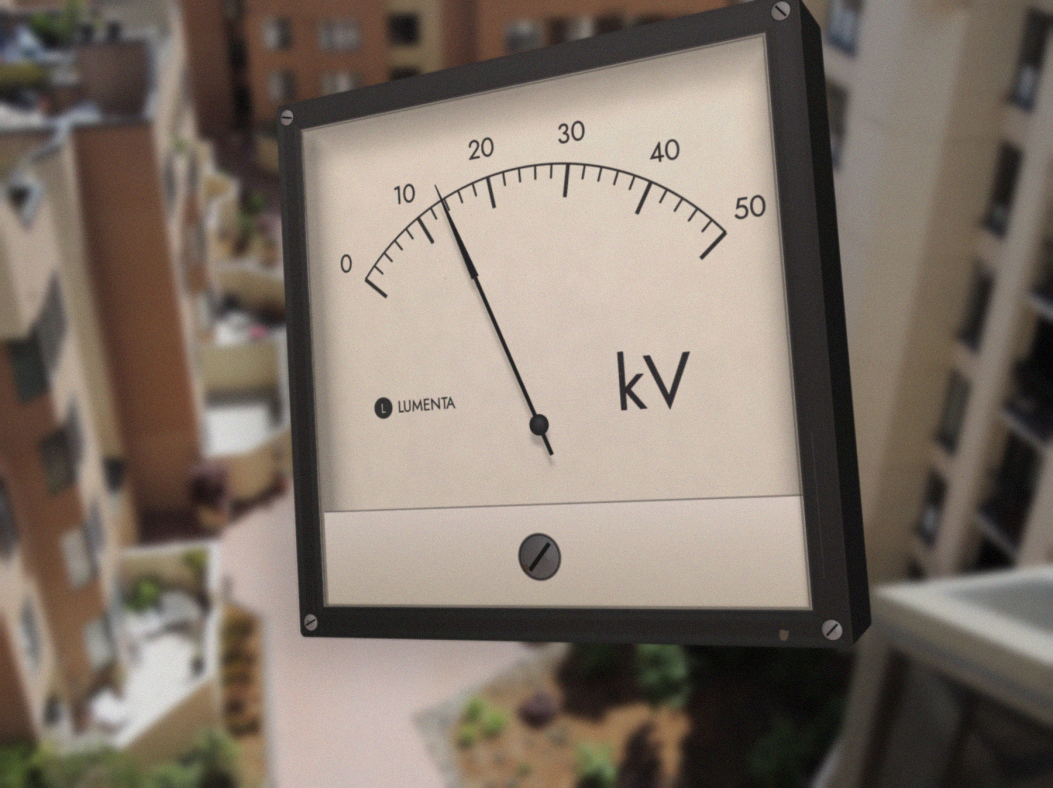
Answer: 14 kV
